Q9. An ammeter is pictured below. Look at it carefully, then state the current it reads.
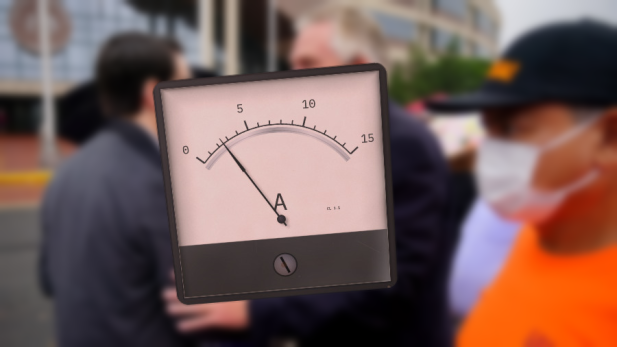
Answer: 2.5 A
